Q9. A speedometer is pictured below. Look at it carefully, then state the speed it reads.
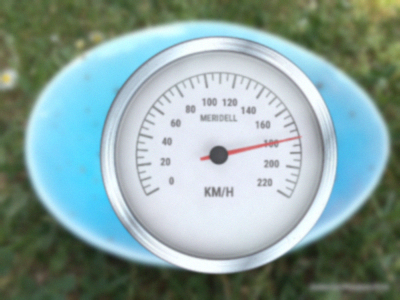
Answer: 180 km/h
